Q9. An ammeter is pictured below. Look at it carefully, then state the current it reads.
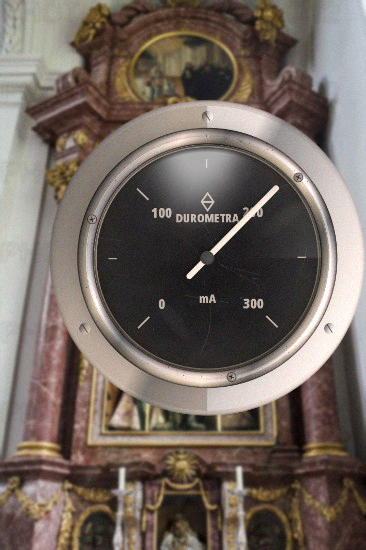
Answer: 200 mA
